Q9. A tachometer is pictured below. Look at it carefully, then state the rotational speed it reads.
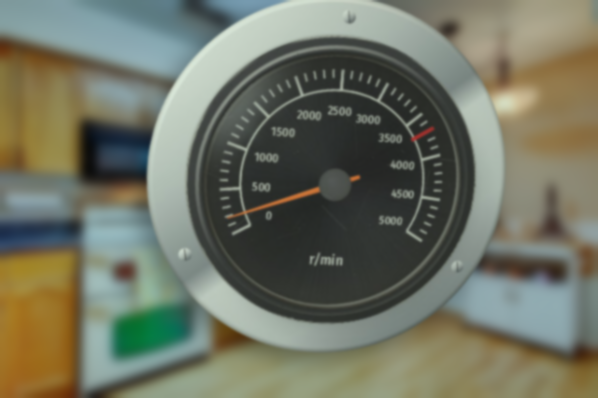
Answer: 200 rpm
